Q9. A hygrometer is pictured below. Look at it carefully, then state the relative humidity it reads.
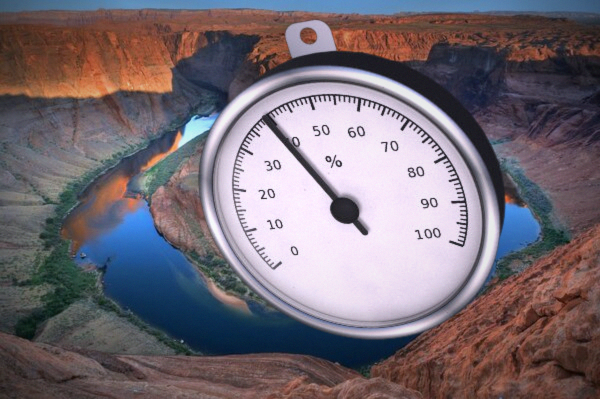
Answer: 40 %
